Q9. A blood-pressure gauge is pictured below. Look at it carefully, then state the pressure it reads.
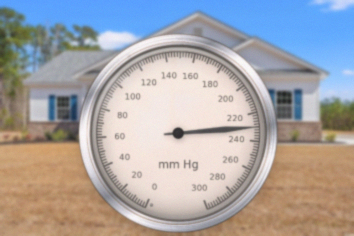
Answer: 230 mmHg
